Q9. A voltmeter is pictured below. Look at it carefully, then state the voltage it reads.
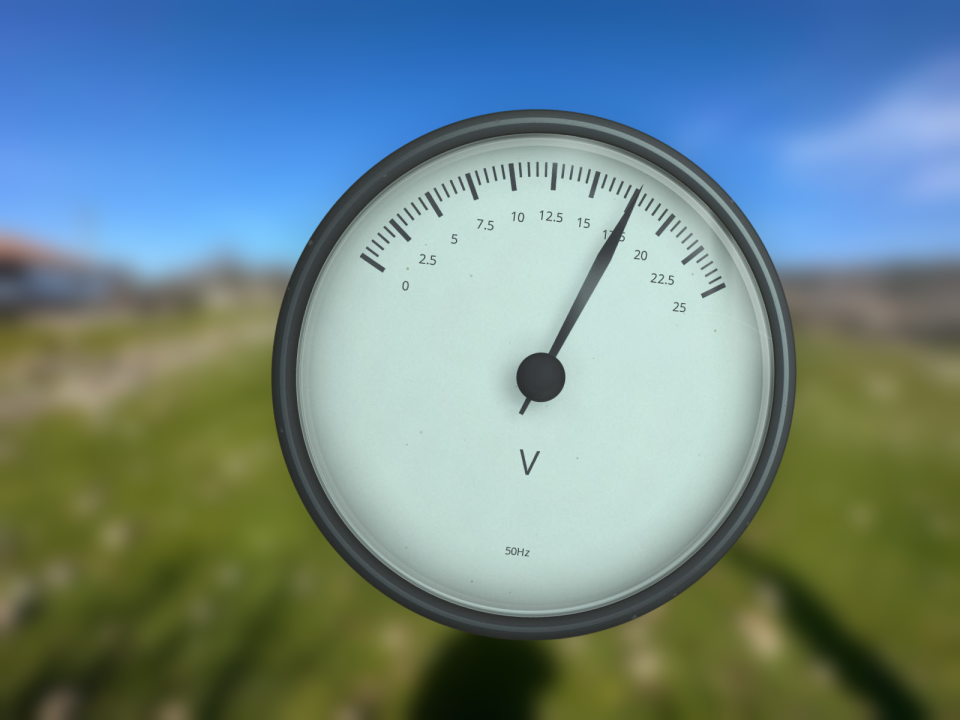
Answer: 17.5 V
